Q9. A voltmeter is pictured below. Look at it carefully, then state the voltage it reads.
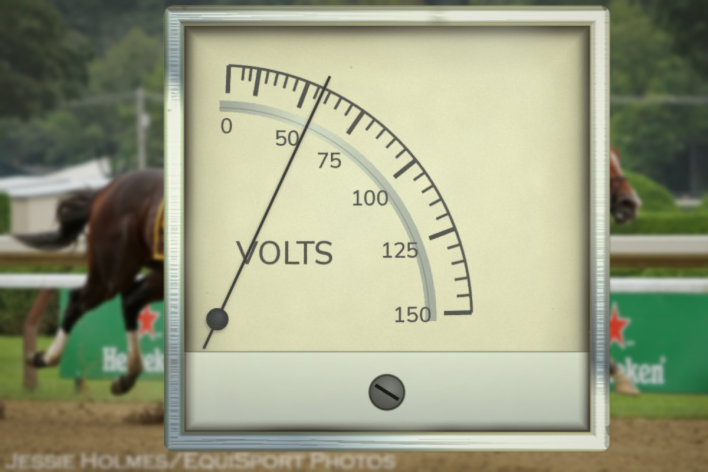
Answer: 57.5 V
